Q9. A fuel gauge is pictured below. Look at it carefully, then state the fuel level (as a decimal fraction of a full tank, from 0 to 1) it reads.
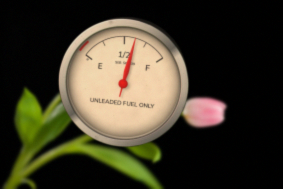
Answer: 0.625
